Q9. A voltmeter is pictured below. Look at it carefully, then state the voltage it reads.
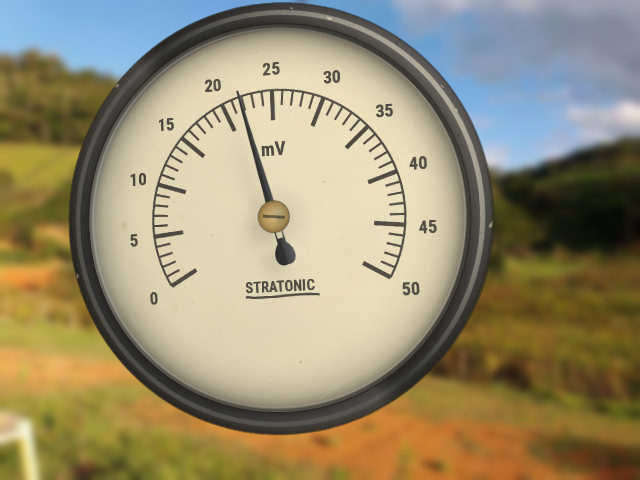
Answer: 22 mV
